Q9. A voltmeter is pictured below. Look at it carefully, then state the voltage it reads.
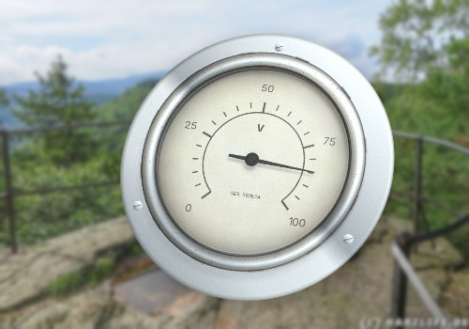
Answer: 85 V
